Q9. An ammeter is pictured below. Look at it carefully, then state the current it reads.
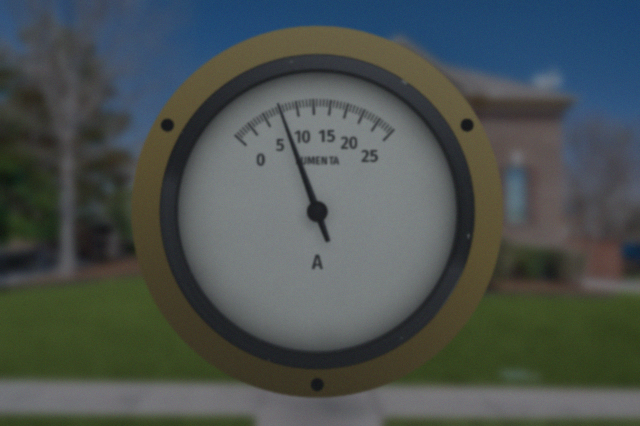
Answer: 7.5 A
